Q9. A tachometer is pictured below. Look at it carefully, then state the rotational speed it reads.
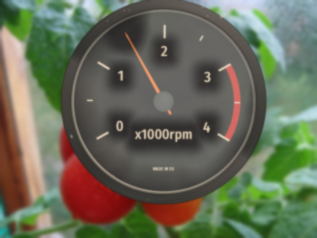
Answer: 1500 rpm
